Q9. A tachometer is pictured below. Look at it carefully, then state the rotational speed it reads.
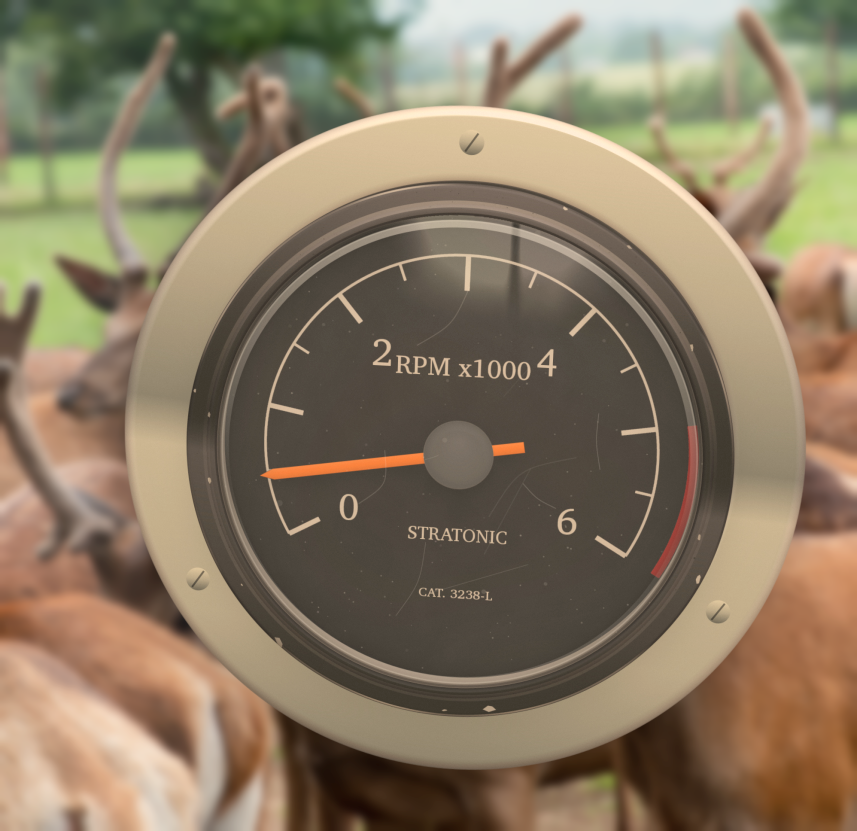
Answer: 500 rpm
